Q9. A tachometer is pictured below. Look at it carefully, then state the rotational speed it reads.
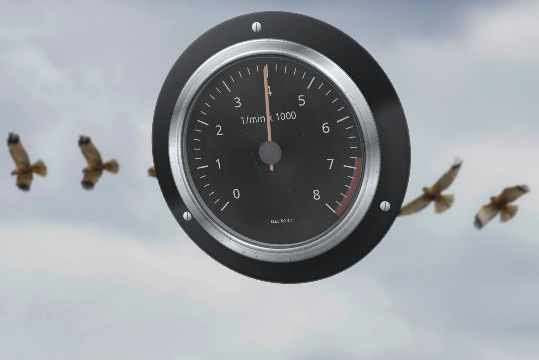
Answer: 4000 rpm
